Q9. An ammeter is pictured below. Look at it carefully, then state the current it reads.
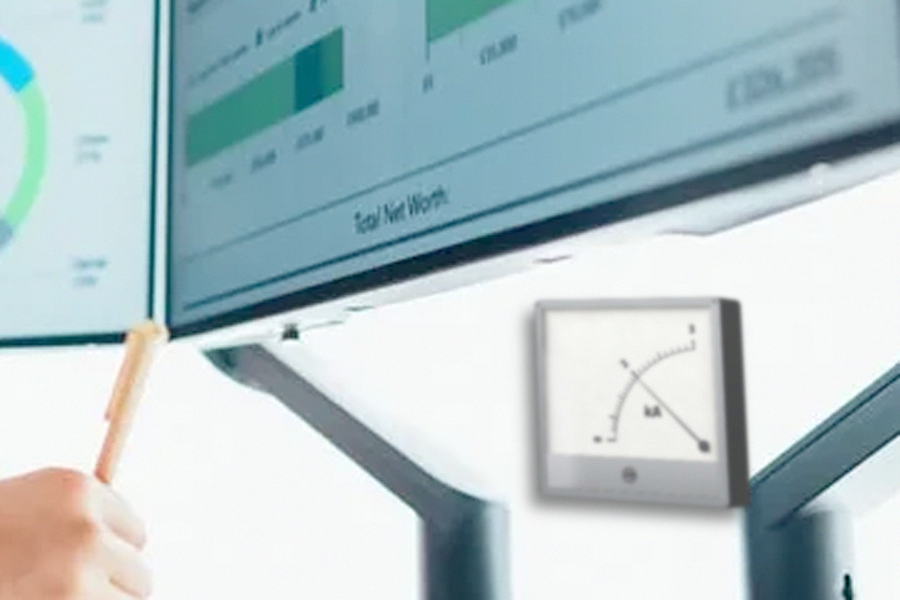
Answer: 2 kA
